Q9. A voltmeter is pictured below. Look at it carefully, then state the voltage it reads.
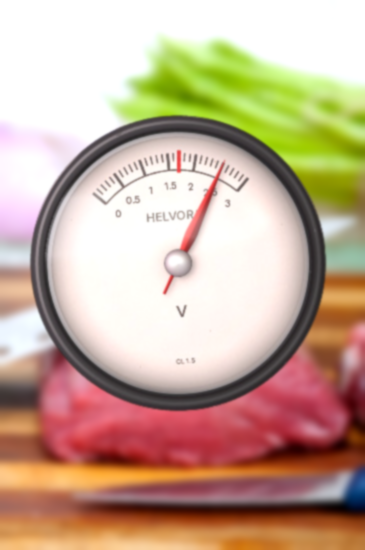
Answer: 2.5 V
